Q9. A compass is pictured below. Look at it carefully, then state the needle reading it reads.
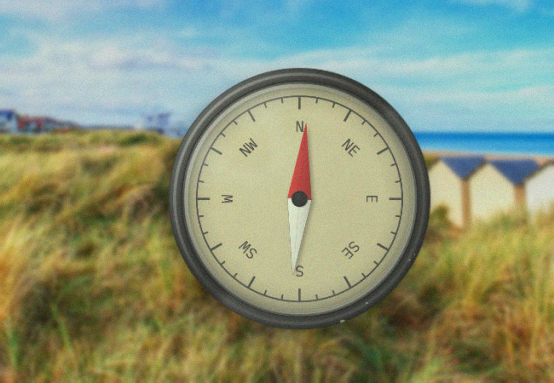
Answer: 5 °
